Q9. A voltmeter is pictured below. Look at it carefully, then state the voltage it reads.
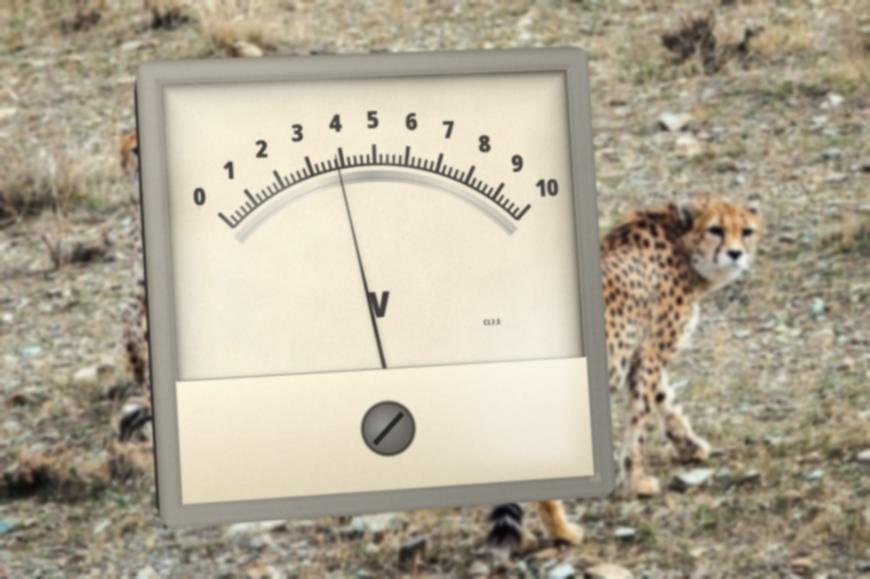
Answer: 3.8 V
